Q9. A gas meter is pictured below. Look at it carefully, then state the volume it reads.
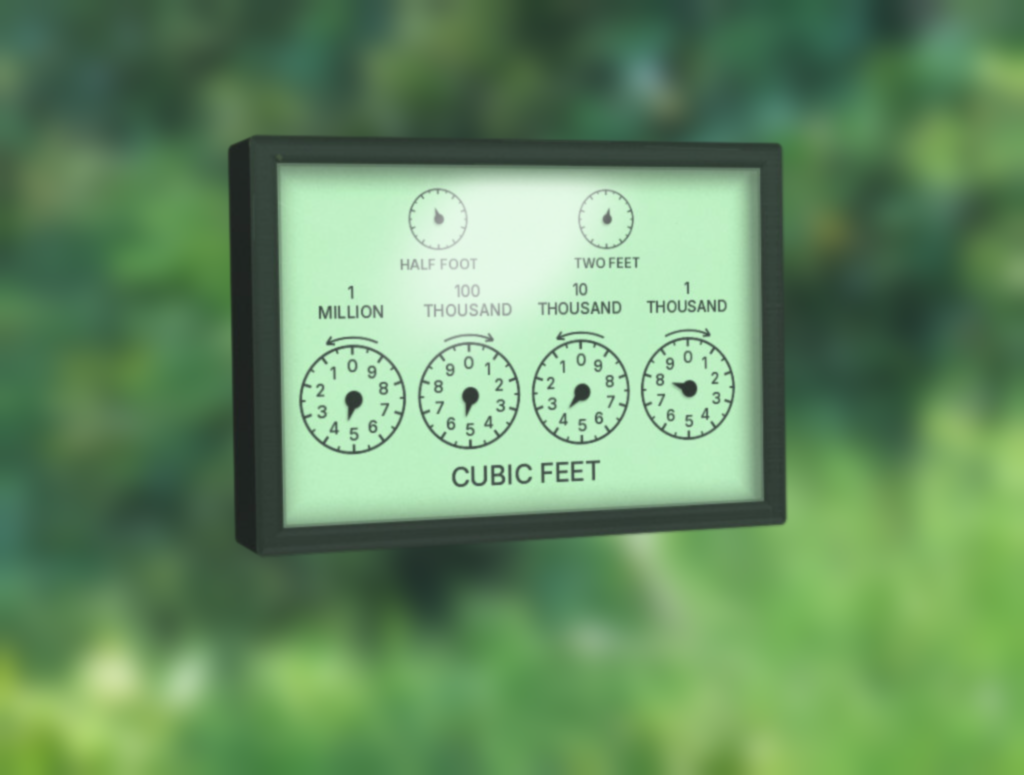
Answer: 453800 ft³
